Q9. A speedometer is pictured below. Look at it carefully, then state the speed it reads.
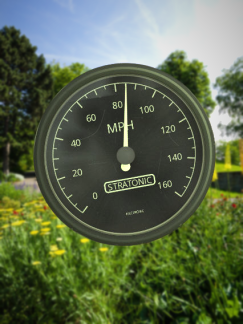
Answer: 85 mph
